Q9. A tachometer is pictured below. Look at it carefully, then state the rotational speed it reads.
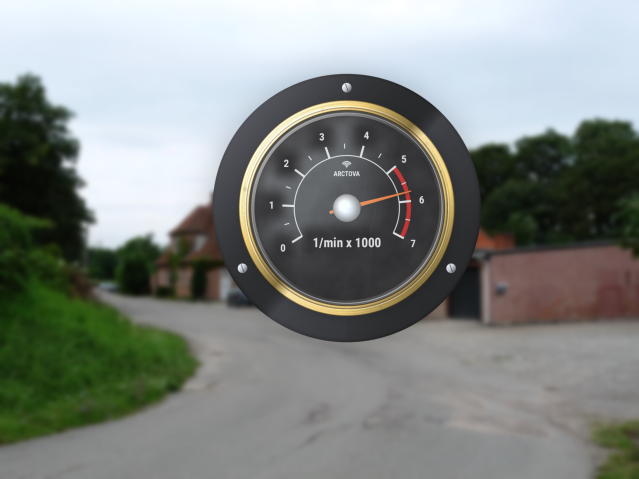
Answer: 5750 rpm
